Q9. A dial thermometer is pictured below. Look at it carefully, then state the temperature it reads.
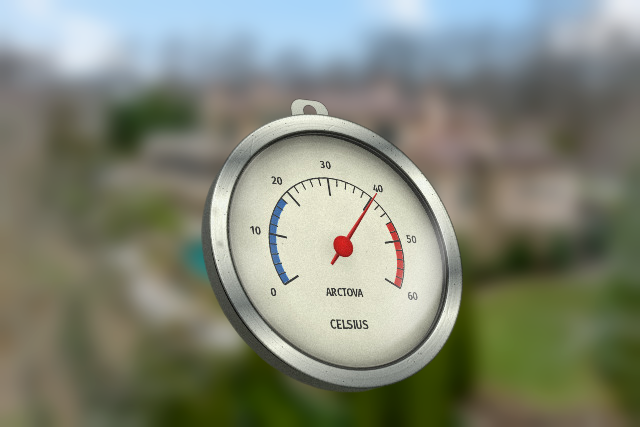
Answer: 40 °C
